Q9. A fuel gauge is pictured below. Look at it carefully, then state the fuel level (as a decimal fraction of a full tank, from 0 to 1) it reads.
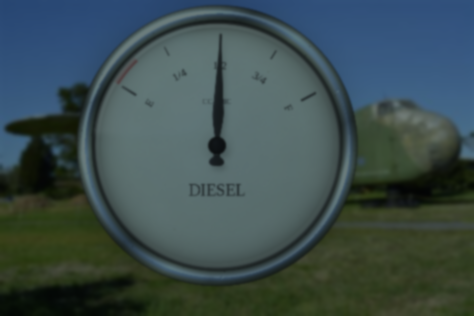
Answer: 0.5
